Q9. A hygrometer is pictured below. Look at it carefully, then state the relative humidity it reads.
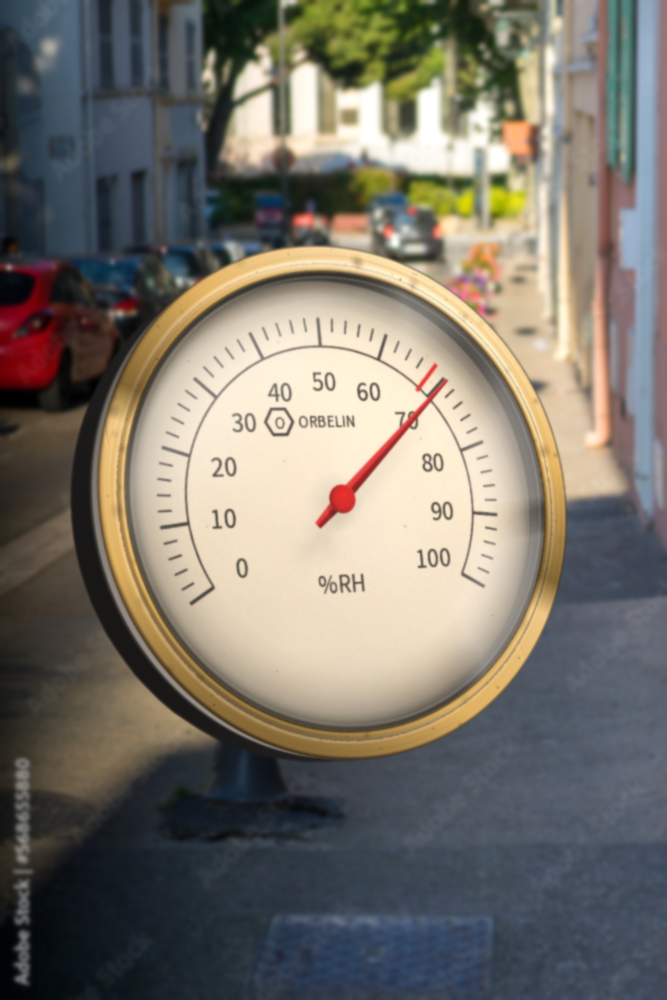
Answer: 70 %
